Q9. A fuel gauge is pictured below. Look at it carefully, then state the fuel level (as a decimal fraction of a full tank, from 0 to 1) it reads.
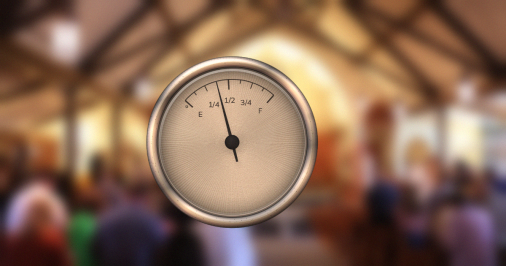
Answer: 0.375
